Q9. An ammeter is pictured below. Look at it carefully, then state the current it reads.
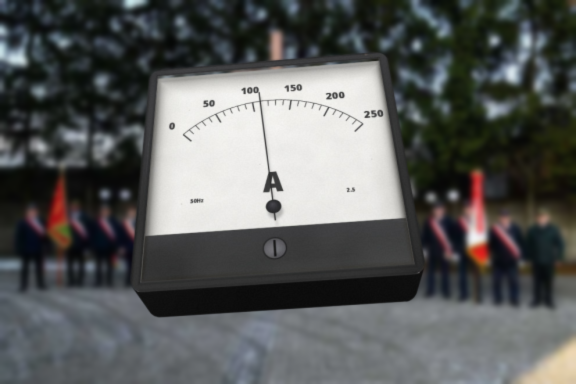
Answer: 110 A
